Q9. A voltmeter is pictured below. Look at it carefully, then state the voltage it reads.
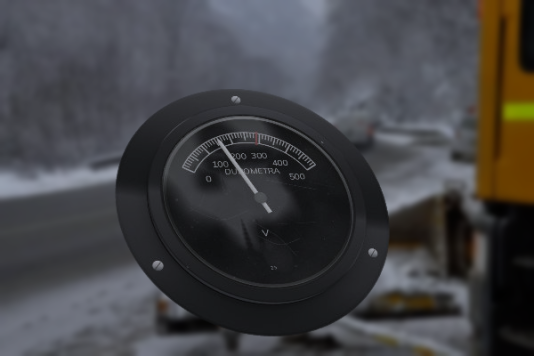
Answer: 150 V
